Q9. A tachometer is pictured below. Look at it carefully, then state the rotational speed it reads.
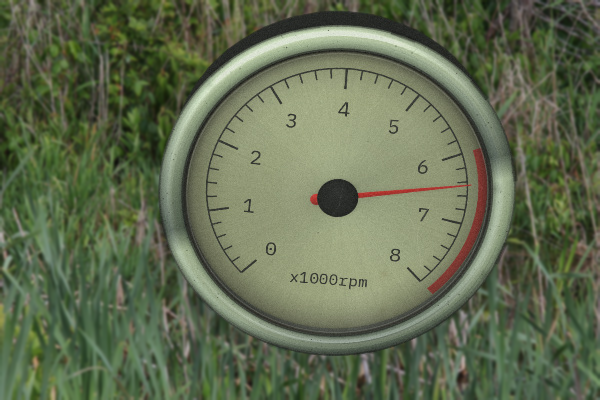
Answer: 6400 rpm
